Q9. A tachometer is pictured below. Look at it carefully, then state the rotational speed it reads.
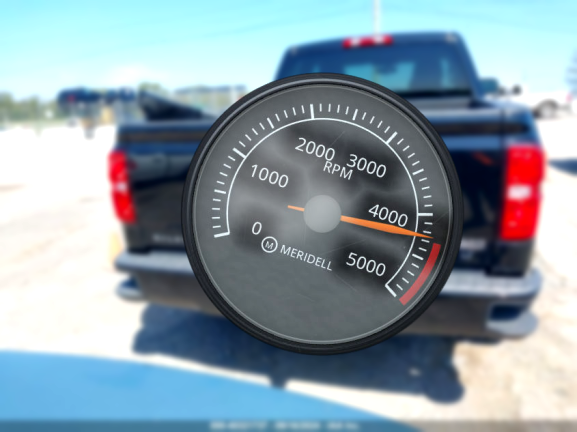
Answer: 4250 rpm
